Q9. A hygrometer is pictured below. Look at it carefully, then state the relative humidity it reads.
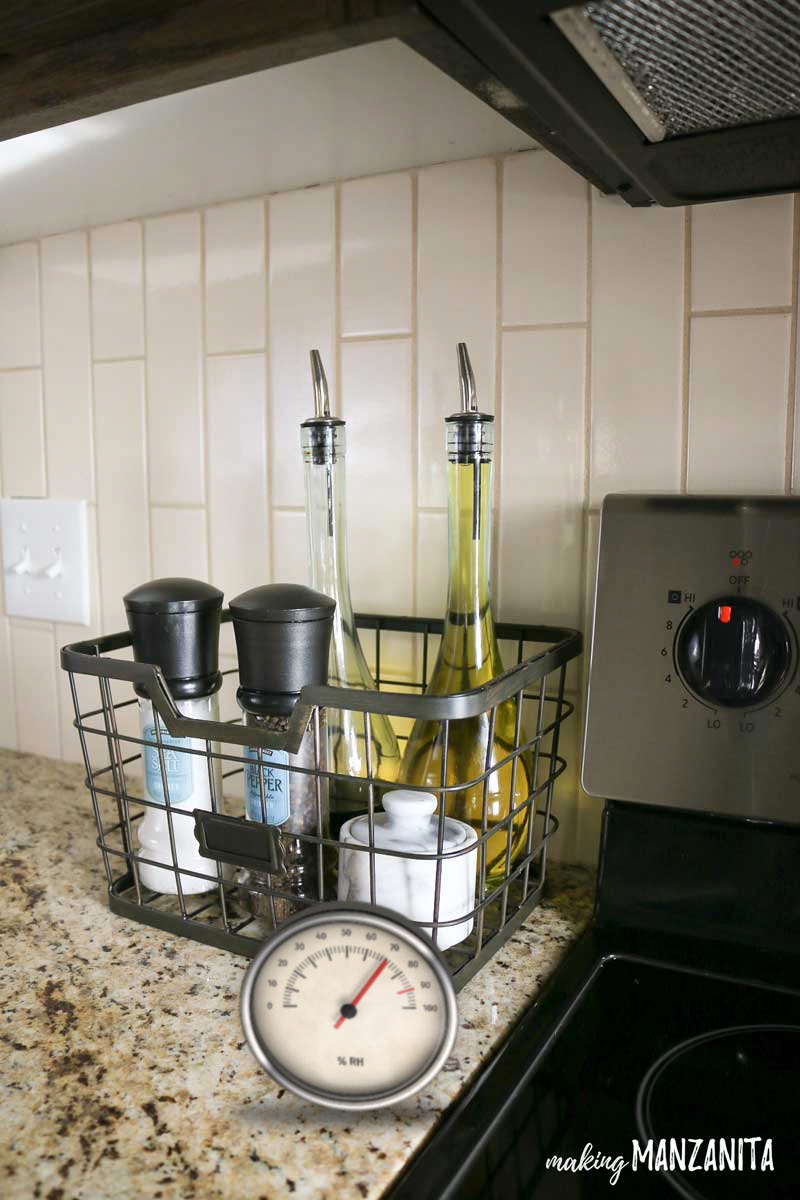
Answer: 70 %
